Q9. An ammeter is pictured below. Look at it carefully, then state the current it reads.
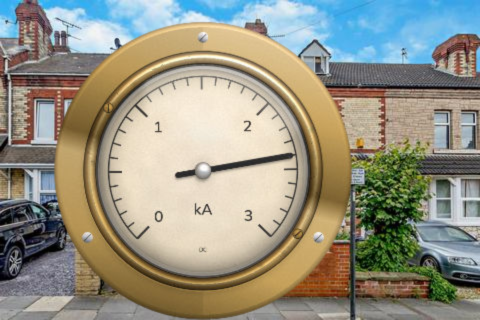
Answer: 2.4 kA
